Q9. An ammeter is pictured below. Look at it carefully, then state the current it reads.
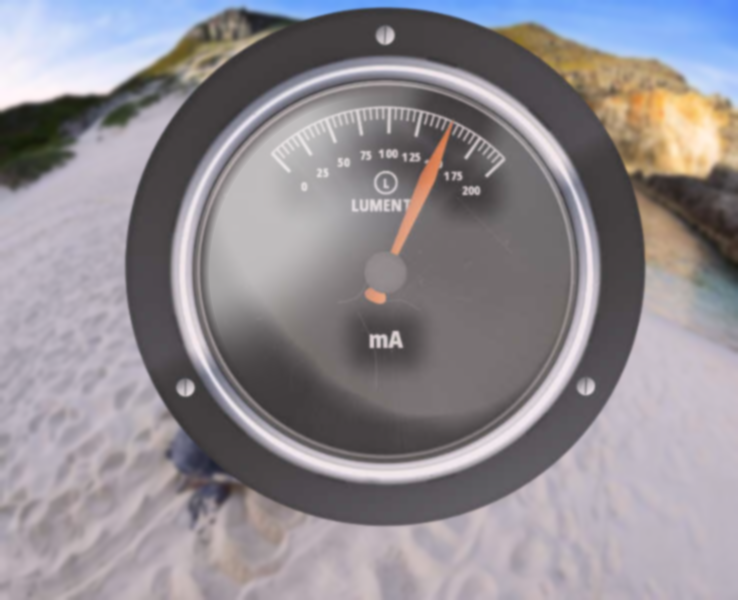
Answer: 150 mA
